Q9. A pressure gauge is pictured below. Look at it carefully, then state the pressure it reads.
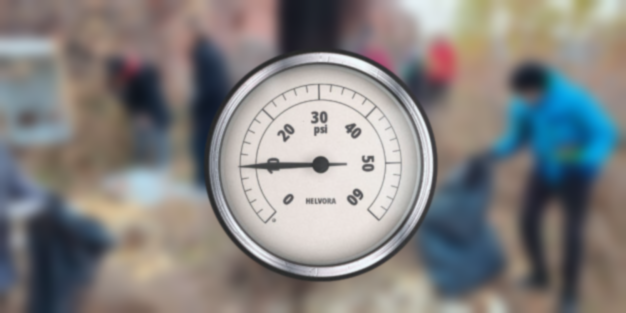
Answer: 10 psi
